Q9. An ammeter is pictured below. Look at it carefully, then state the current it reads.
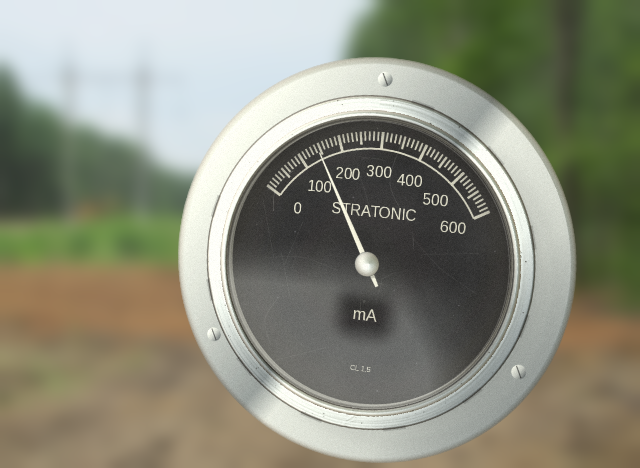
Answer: 150 mA
